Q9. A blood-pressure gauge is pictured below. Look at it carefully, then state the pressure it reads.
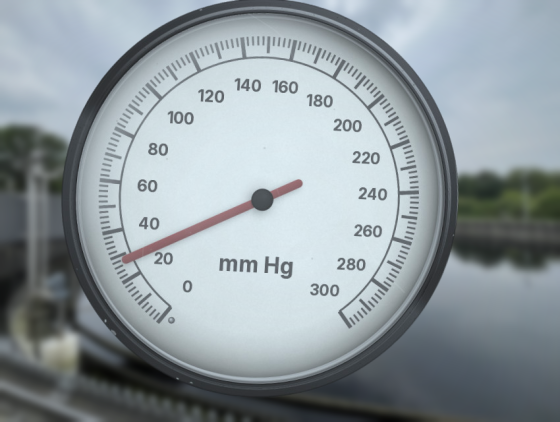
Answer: 28 mmHg
